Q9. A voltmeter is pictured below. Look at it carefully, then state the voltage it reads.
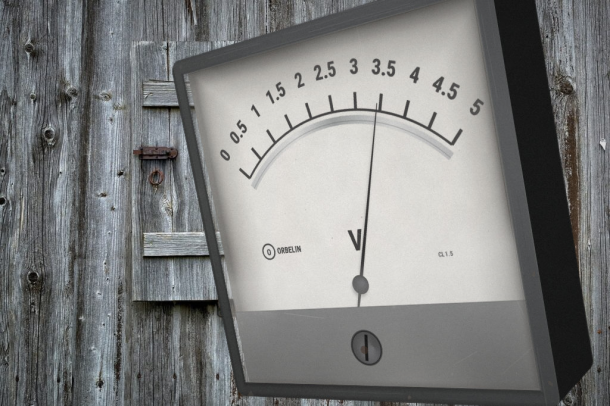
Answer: 3.5 V
